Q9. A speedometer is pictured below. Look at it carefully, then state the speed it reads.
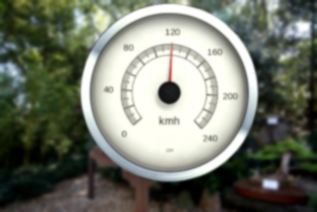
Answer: 120 km/h
